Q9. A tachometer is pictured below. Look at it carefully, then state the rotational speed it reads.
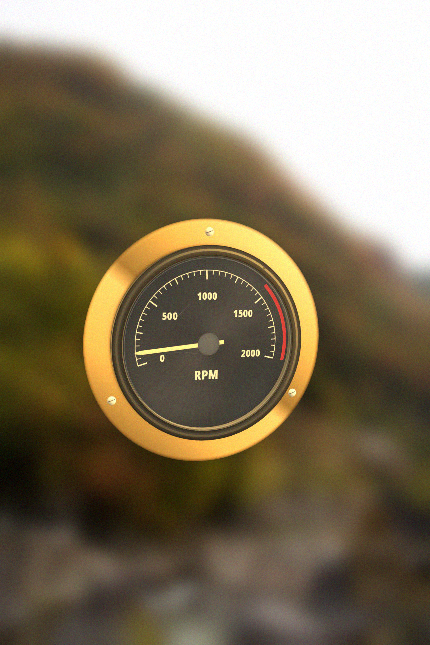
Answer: 100 rpm
